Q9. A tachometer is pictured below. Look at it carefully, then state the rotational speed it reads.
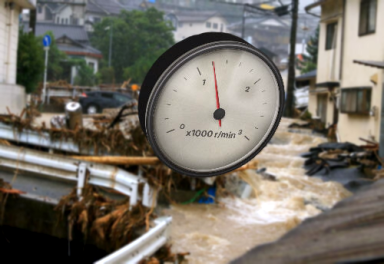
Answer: 1200 rpm
